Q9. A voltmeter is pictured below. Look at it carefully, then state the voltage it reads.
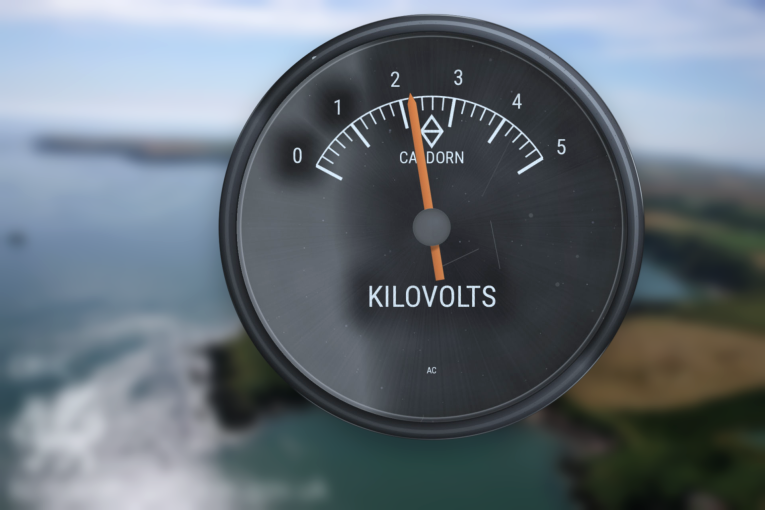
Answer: 2.2 kV
